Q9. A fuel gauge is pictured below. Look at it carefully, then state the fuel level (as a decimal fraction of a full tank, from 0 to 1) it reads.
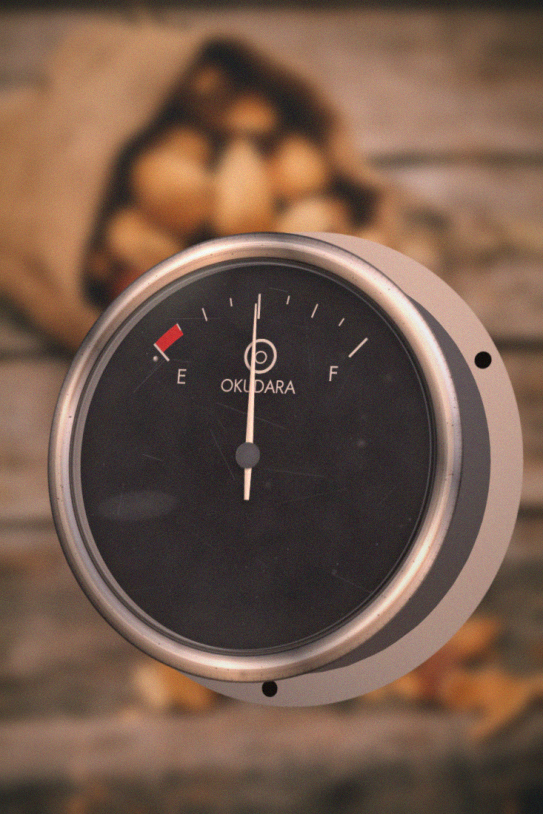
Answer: 0.5
